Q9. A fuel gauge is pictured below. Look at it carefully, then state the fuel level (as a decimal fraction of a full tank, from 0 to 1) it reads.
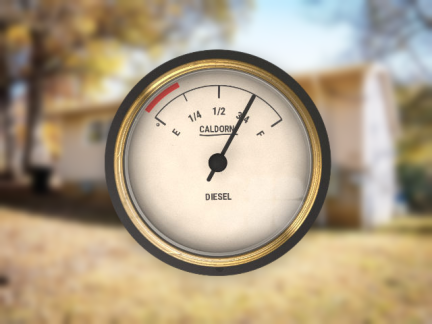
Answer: 0.75
